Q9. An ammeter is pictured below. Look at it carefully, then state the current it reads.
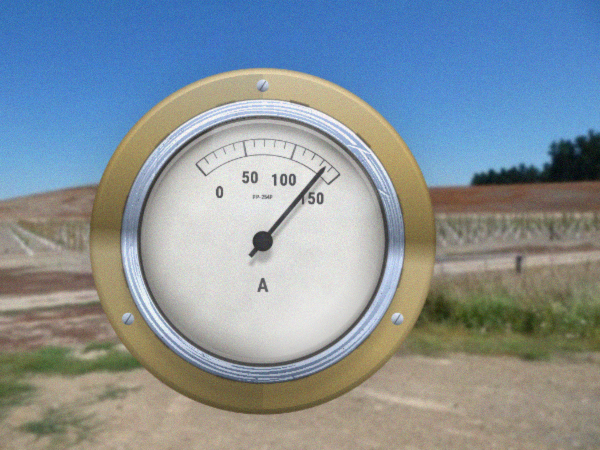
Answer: 135 A
